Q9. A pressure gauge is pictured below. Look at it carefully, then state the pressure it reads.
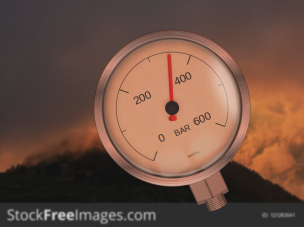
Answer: 350 bar
